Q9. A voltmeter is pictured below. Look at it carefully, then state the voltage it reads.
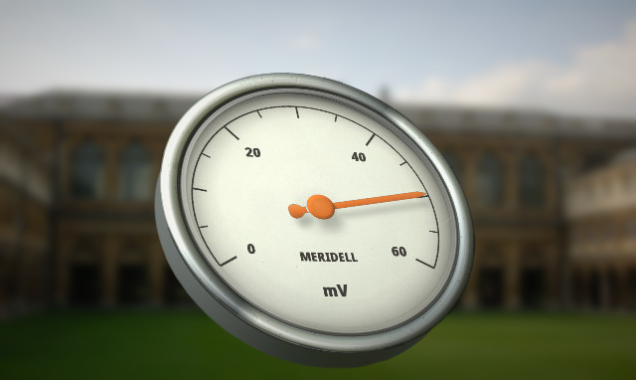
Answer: 50 mV
